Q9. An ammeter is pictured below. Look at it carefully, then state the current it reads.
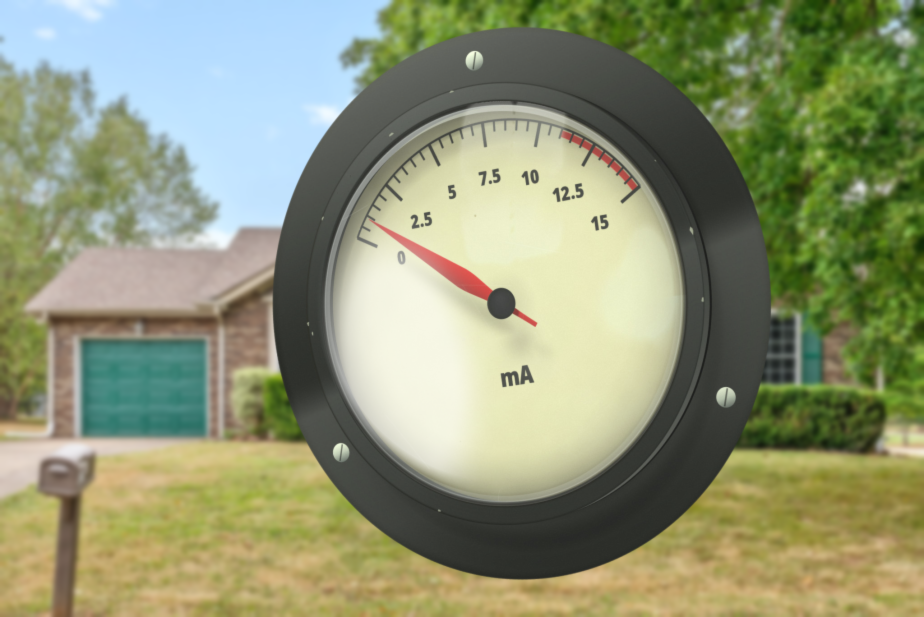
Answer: 1 mA
